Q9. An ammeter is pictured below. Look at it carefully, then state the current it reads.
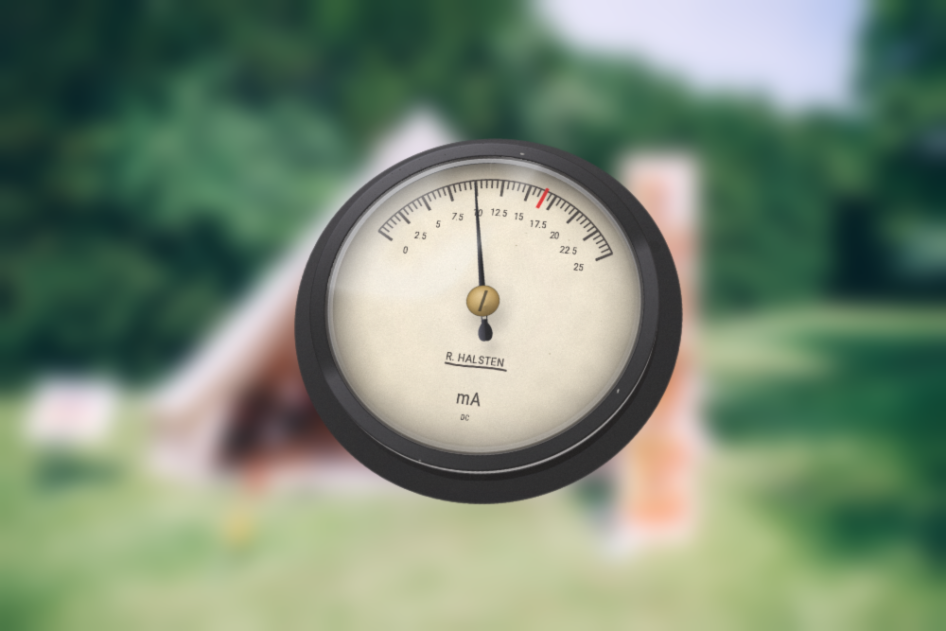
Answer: 10 mA
